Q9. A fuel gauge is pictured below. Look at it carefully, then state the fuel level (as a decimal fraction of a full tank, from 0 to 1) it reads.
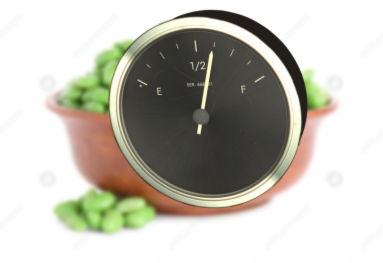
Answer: 0.625
